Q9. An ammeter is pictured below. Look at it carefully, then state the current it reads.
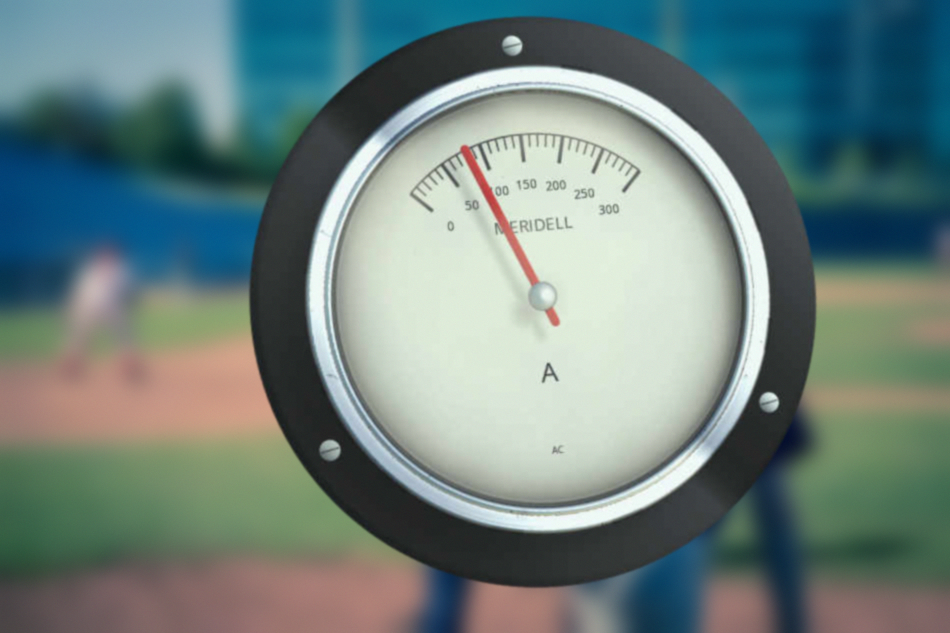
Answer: 80 A
